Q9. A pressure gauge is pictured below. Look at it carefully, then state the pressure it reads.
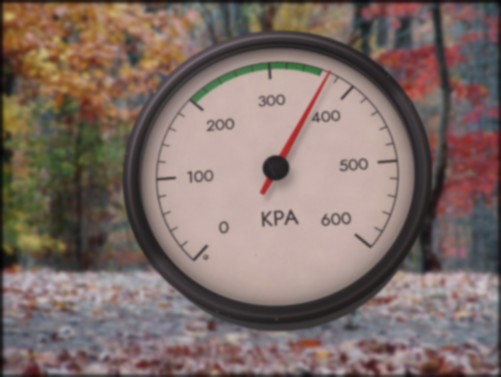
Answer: 370 kPa
